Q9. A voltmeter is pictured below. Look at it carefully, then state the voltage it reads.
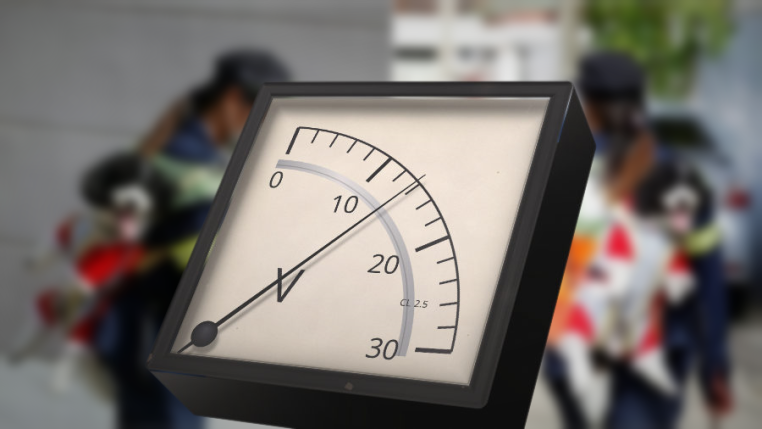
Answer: 14 V
